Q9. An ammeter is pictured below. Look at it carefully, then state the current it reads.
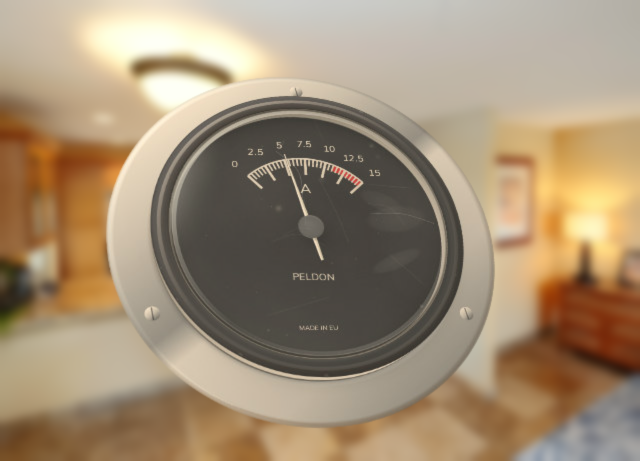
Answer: 5 A
